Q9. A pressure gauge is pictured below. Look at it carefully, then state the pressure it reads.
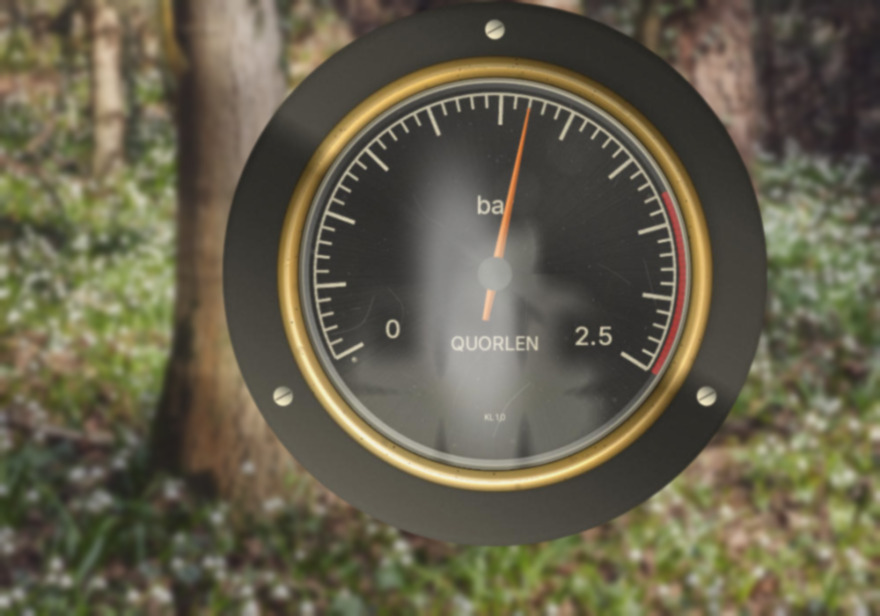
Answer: 1.35 bar
